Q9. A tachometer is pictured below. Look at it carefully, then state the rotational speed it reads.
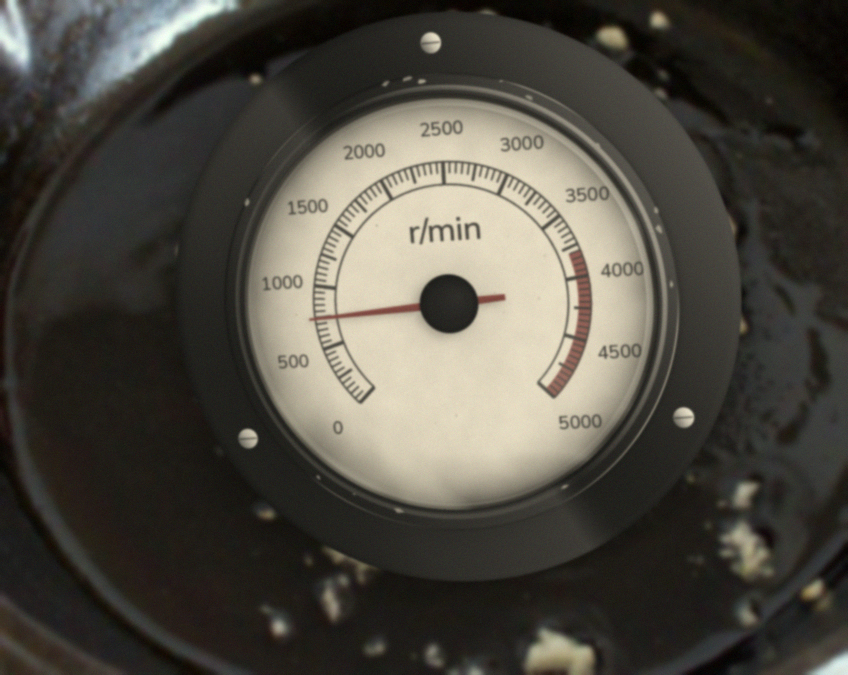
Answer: 750 rpm
